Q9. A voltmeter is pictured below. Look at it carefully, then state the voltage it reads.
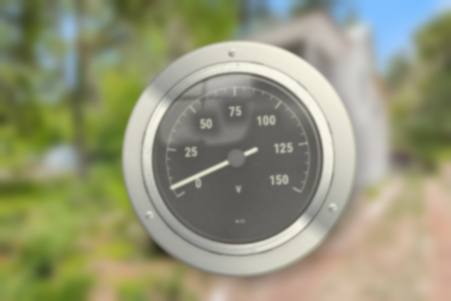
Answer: 5 V
